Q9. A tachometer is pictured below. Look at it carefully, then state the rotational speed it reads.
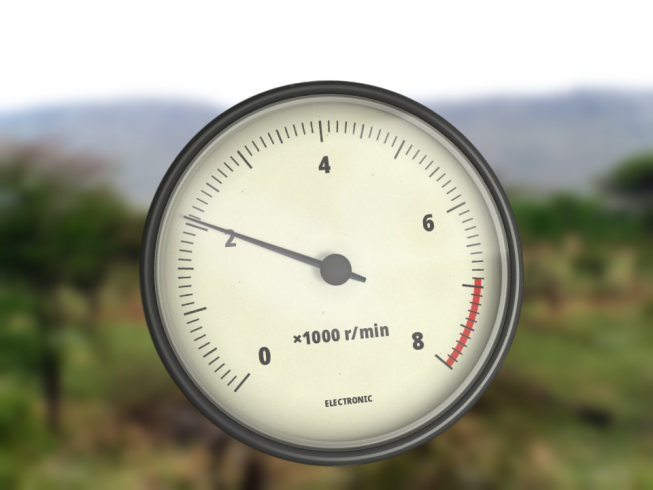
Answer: 2050 rpm
